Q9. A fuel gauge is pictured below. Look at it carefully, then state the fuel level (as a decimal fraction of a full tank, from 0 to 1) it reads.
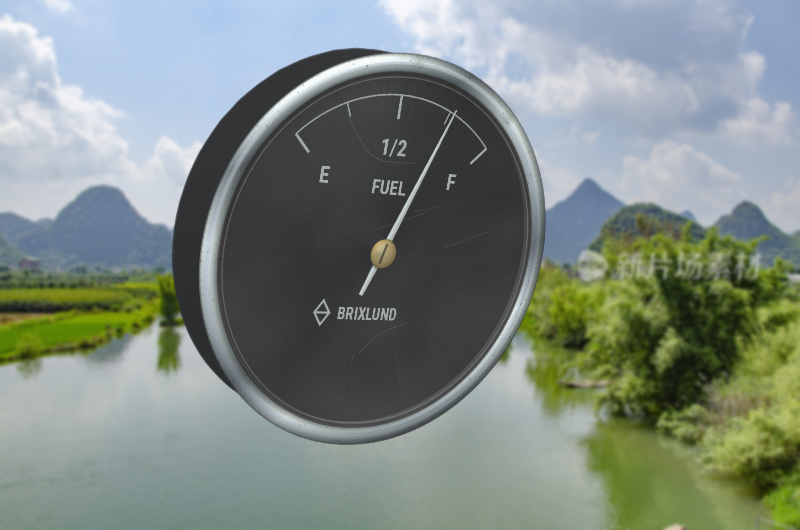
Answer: 0.75
